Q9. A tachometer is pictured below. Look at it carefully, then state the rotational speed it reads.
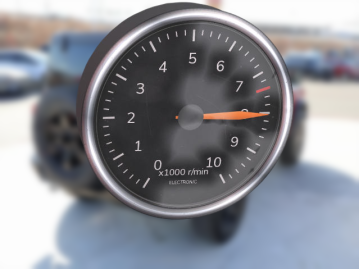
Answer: 8000 rpm
